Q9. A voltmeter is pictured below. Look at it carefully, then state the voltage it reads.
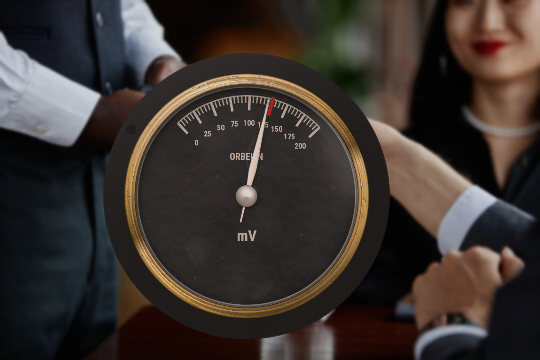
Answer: 125 mV
